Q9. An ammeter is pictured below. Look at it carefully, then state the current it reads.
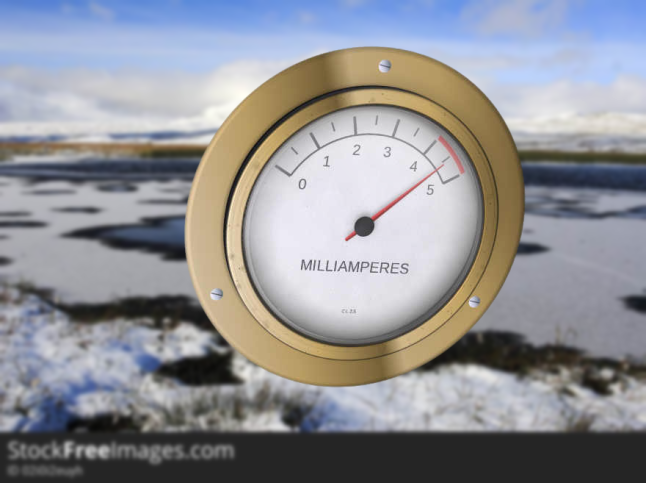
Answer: 4.5 mA
